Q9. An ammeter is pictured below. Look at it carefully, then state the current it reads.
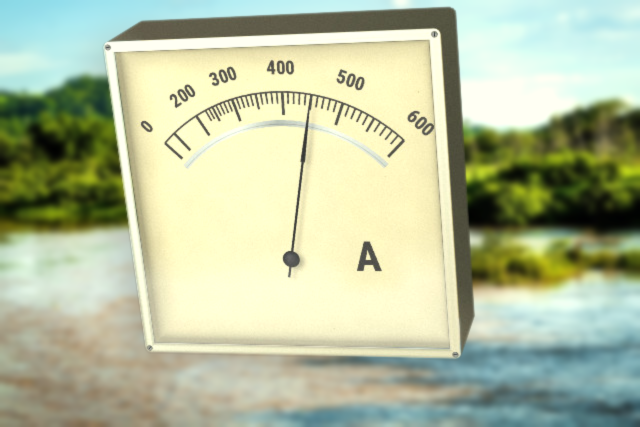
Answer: 450 A
